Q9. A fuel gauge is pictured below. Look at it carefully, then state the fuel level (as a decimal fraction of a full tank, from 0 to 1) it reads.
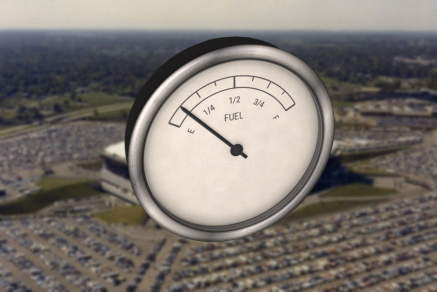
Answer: 0.125
